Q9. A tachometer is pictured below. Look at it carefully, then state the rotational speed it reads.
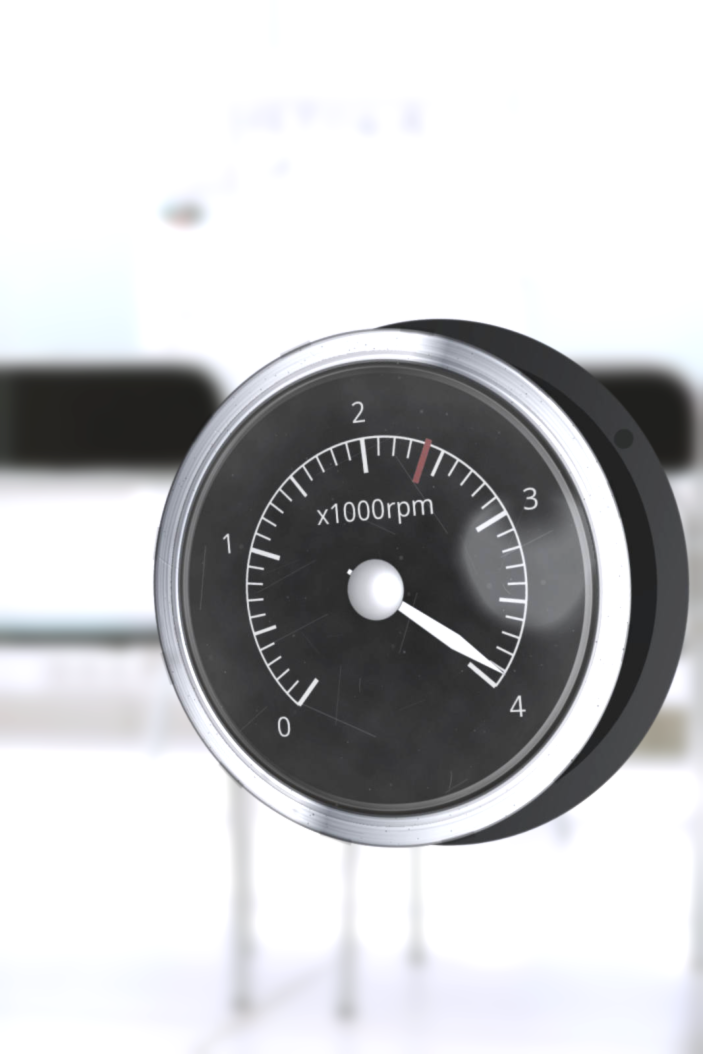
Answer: 3900 rpm
